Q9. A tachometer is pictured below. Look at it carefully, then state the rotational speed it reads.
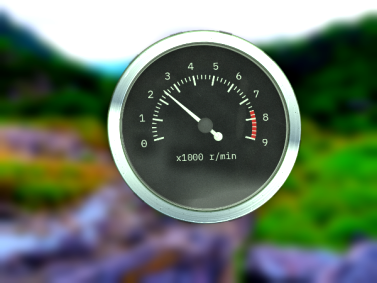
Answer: 2400 rpm
